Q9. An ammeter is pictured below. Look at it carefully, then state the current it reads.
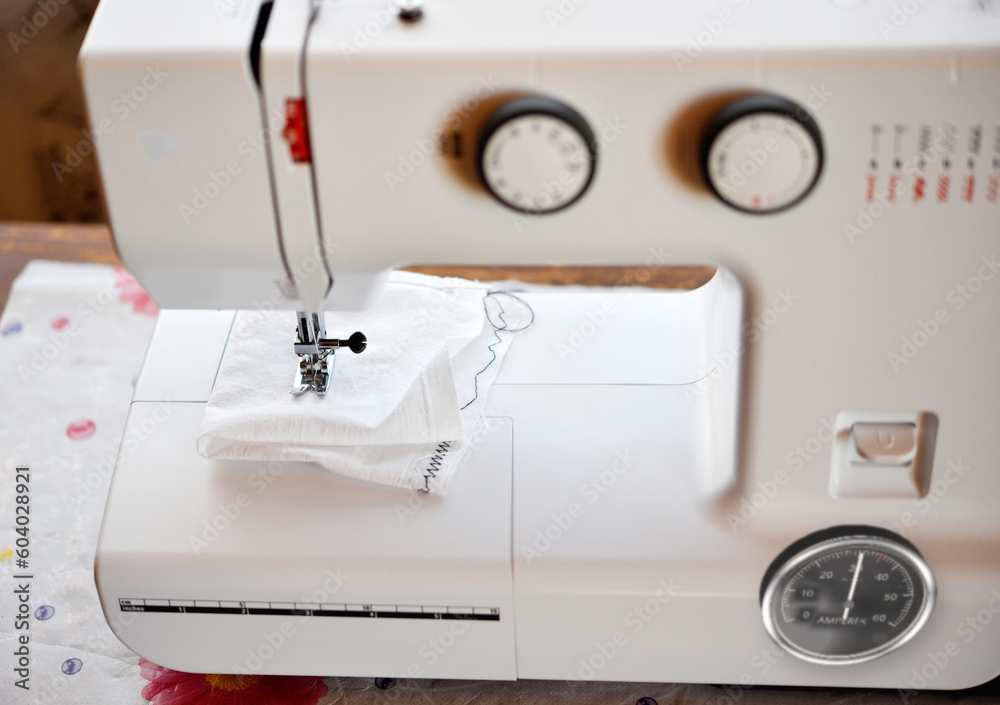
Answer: 30 A
